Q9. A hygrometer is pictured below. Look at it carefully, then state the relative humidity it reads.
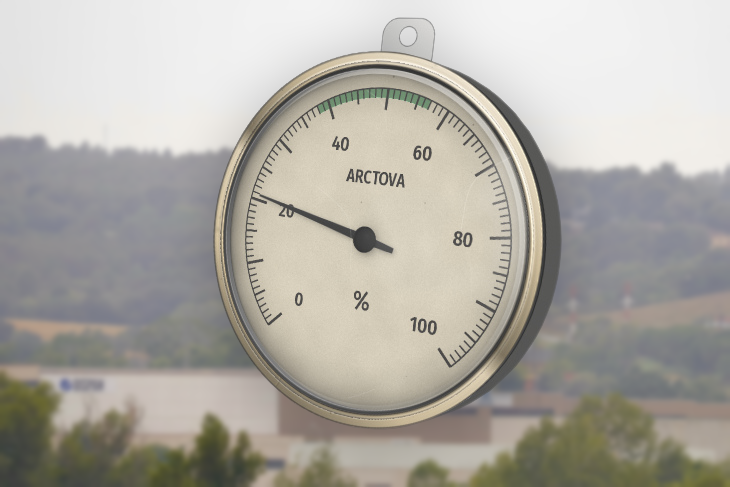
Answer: 21 %
